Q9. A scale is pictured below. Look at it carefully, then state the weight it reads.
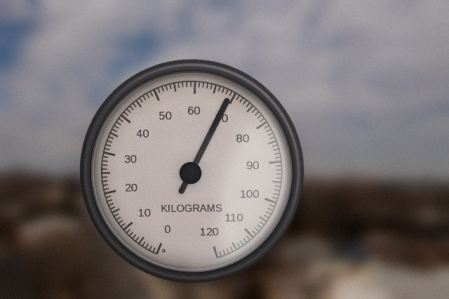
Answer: 69 kg
